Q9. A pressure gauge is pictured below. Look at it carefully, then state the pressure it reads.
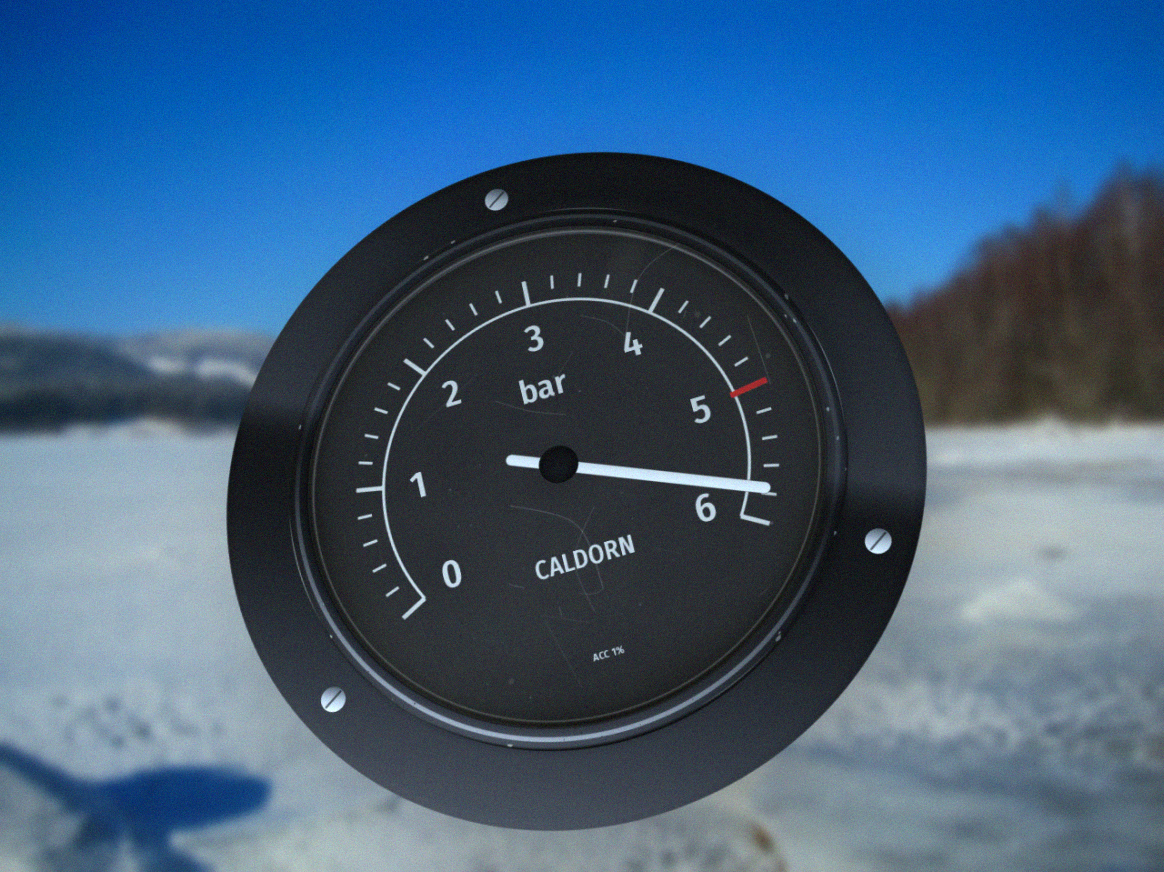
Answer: 5.8 bar
